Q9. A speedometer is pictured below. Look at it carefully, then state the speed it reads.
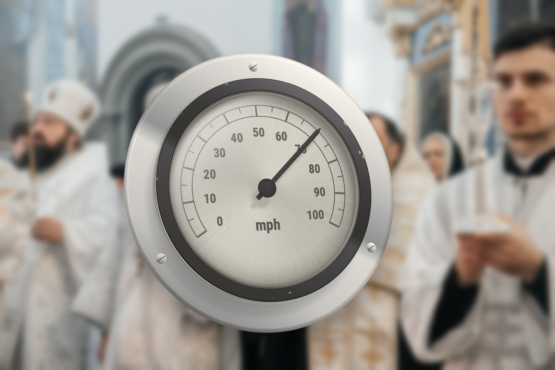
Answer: 70 mph
